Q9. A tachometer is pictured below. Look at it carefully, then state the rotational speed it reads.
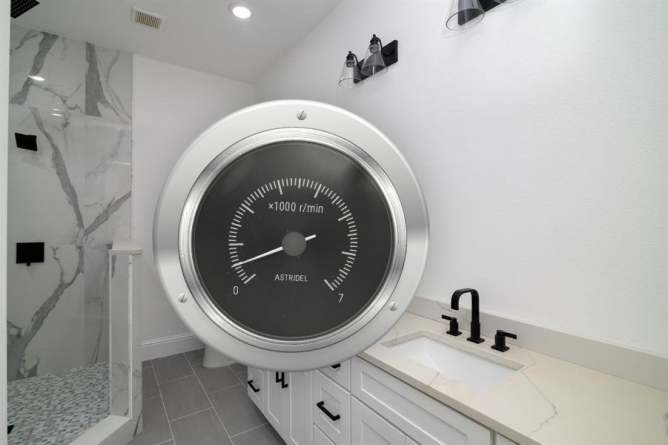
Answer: 500 rpm
